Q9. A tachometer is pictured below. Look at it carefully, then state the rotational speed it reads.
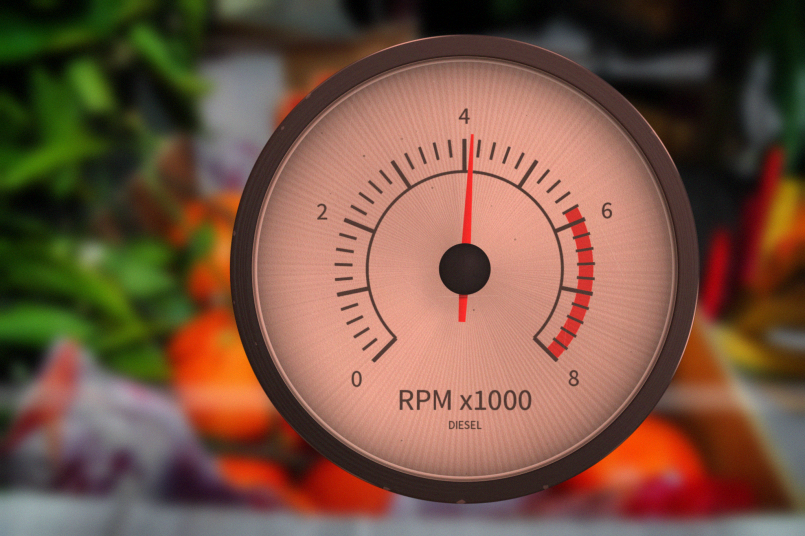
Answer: 4100 rpm
